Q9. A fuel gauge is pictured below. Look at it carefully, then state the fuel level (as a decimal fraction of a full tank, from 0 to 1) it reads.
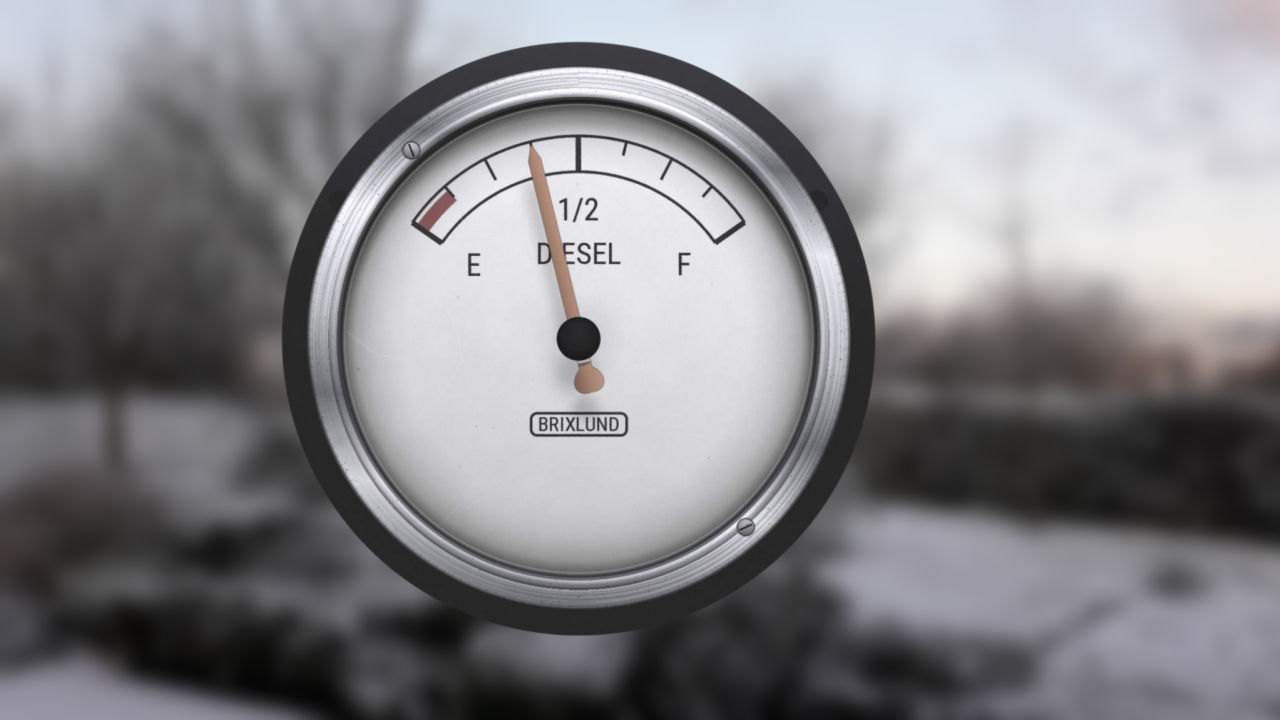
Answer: 0.375
